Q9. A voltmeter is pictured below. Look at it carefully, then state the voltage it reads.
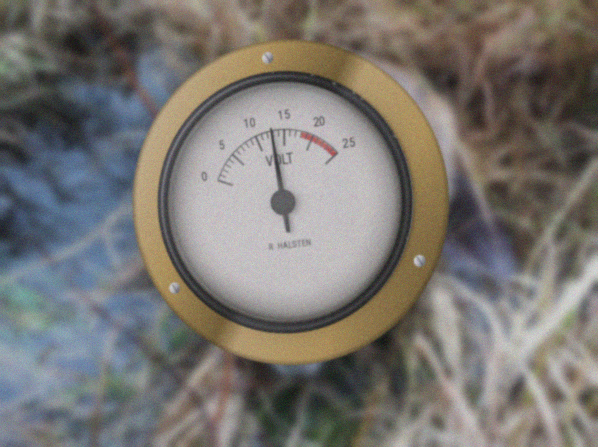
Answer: 13 V
